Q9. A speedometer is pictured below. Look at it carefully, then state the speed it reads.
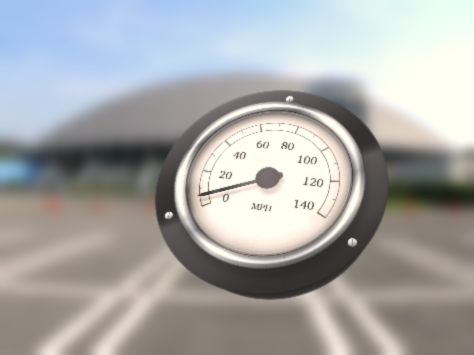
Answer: 5 mph
